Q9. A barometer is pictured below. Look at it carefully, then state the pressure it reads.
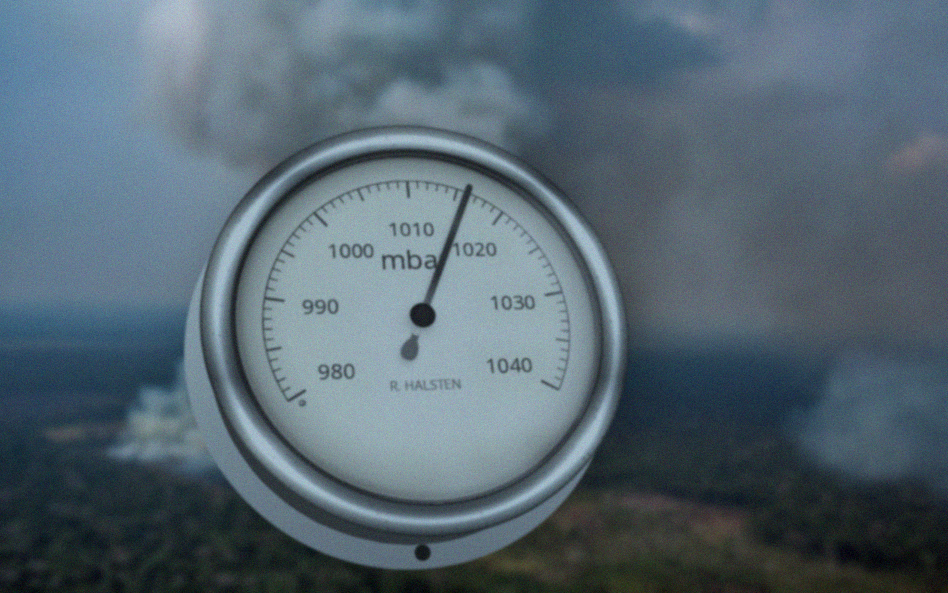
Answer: 1016 mbar
